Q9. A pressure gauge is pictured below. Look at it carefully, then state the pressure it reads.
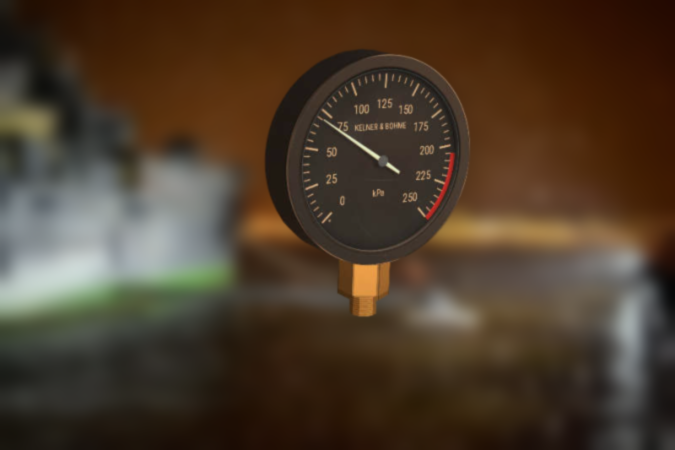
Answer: 70 kPa
